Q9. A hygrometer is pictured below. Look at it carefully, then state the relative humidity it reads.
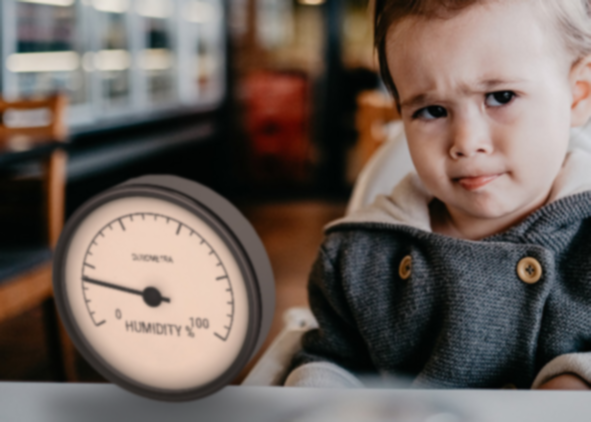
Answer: 16 %
